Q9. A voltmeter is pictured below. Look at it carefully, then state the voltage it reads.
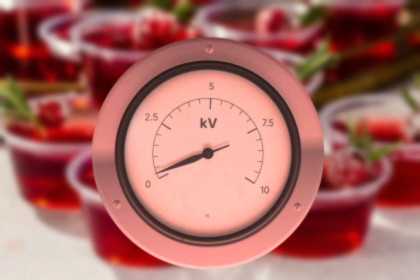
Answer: 0.25 kV
